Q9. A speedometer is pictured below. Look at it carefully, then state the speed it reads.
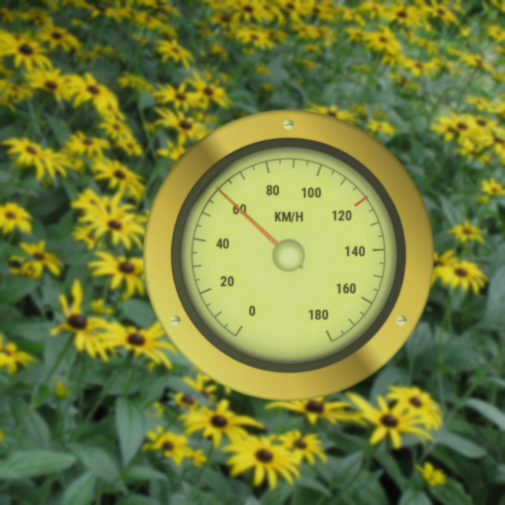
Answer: 60 km/h
